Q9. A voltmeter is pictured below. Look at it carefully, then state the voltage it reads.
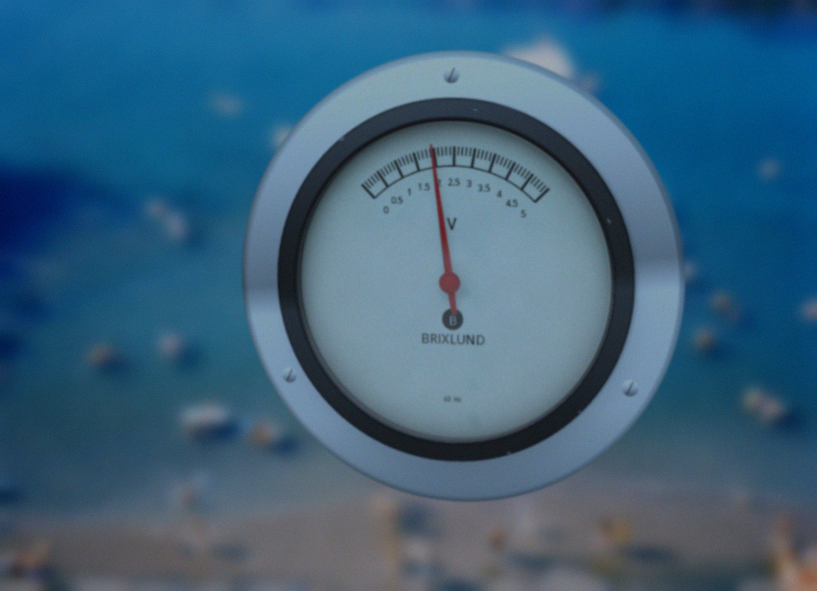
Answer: 2 V
